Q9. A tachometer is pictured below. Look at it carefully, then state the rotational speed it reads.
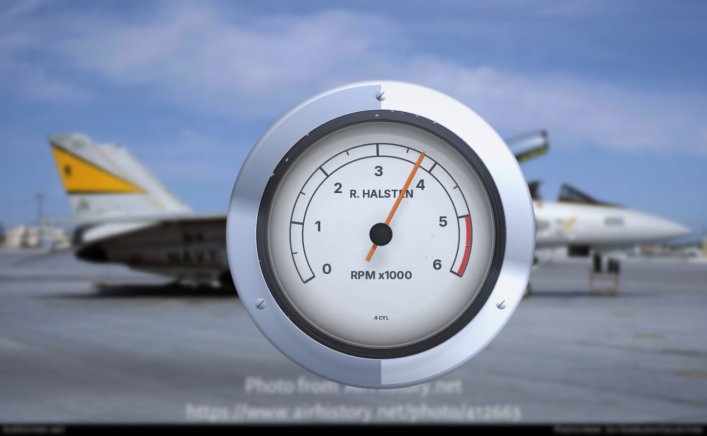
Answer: 3750 rpm
